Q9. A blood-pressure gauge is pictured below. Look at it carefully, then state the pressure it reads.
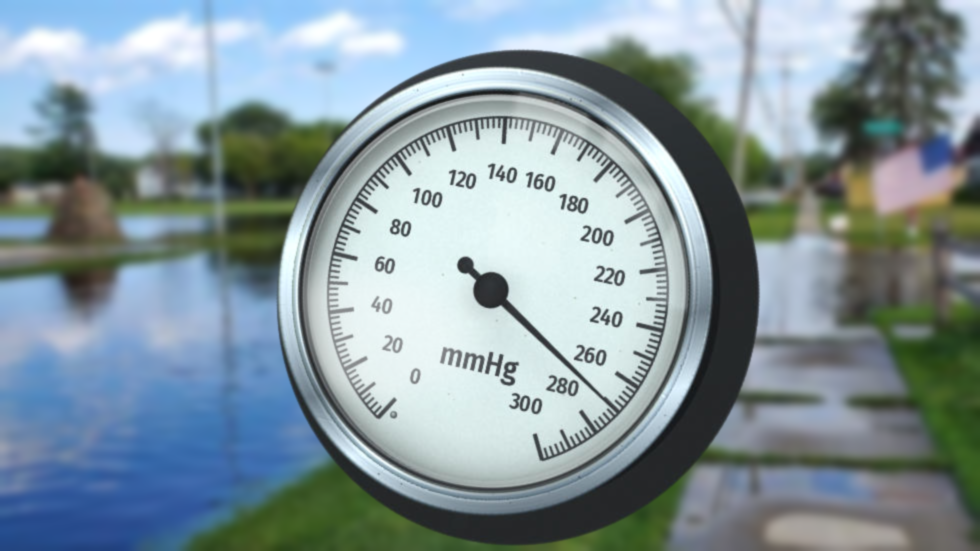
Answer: 270 mmHg
